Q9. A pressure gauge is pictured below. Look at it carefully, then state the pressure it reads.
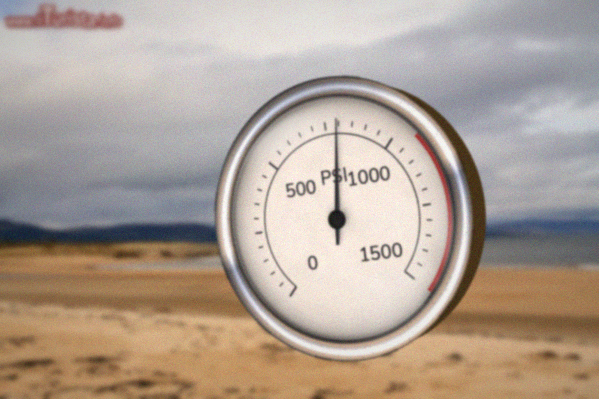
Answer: 800 psi
